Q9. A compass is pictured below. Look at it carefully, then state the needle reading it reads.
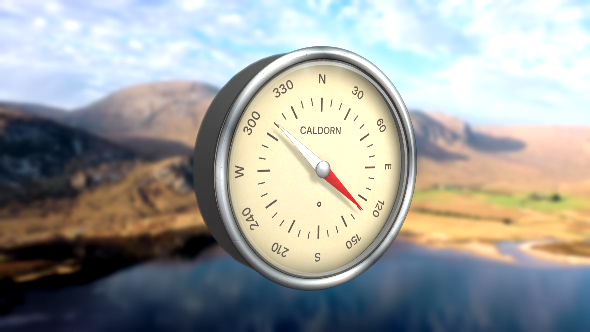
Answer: 130 °
